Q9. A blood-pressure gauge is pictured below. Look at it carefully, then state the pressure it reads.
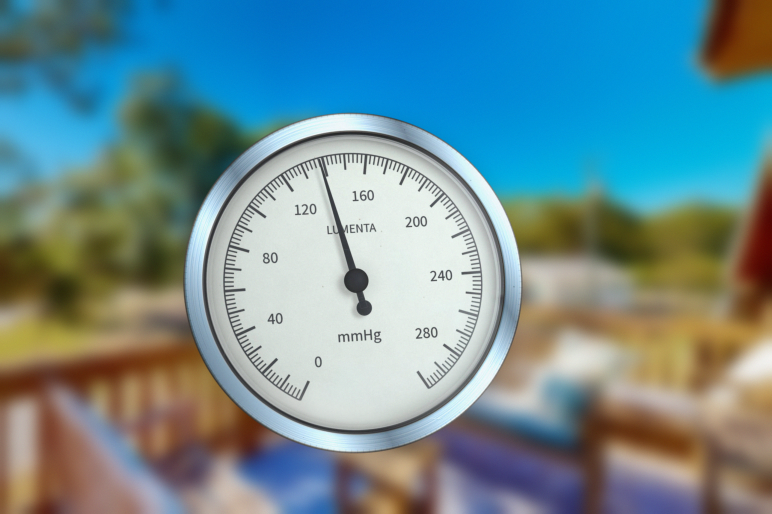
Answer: 138 mmHg
